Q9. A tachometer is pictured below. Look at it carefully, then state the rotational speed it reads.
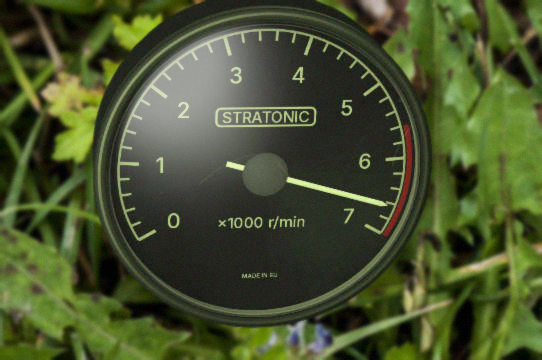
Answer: 6600 rpm
